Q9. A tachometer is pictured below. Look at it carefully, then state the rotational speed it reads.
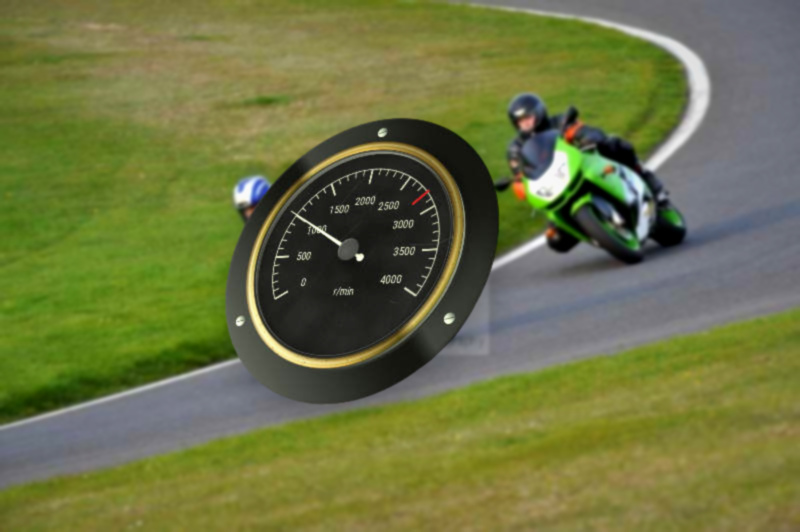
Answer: 1000 rpm
